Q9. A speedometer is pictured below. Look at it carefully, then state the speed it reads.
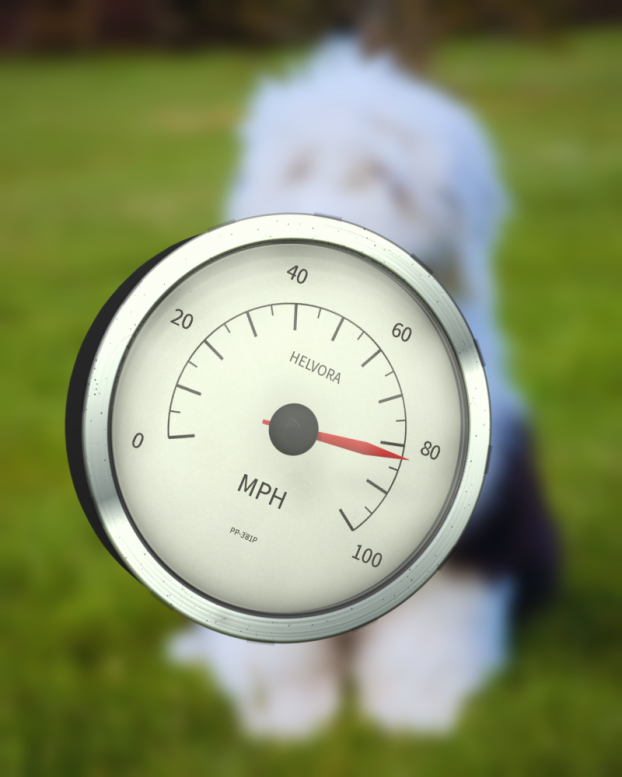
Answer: 82.5 mph
